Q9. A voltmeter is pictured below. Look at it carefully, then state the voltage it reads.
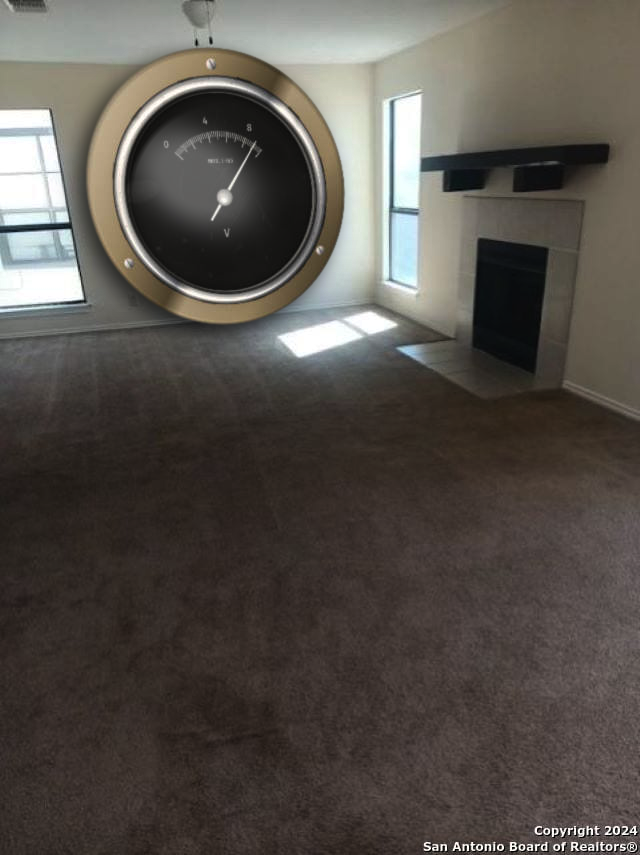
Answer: 9 V
